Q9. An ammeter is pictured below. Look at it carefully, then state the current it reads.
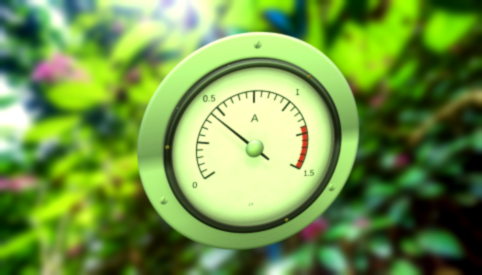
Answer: 0.45 A
